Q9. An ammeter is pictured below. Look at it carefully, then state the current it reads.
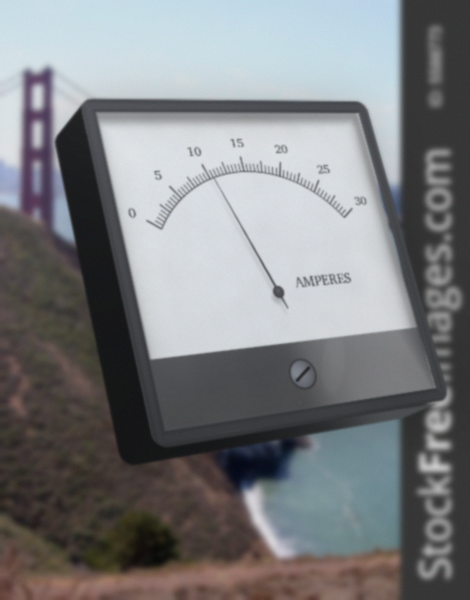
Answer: 10 A
